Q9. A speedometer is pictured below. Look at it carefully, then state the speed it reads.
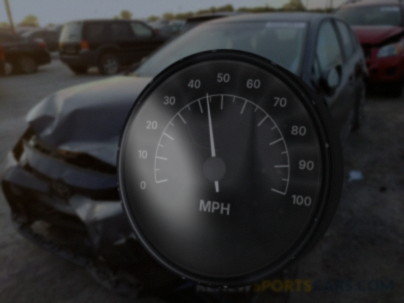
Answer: 45 mph
